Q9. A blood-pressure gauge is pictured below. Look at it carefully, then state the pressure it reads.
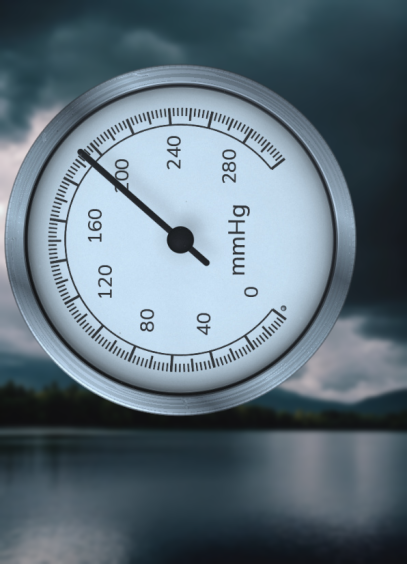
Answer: 194 mmHg
